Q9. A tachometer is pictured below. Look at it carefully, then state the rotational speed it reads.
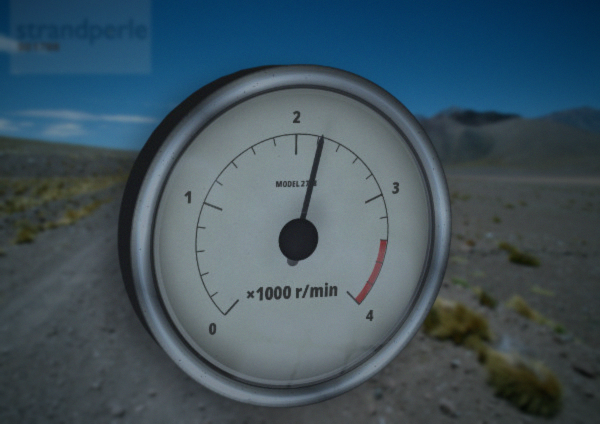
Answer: 2200 rpm
